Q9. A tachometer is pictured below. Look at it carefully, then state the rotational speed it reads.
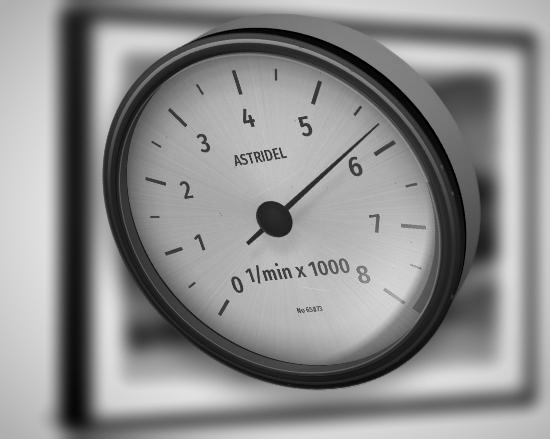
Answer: 5750 rpm
